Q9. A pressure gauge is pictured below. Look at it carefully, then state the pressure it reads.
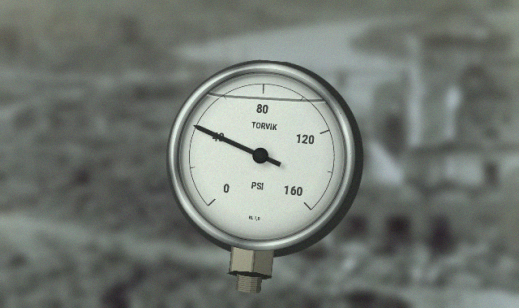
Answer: 40 psi
